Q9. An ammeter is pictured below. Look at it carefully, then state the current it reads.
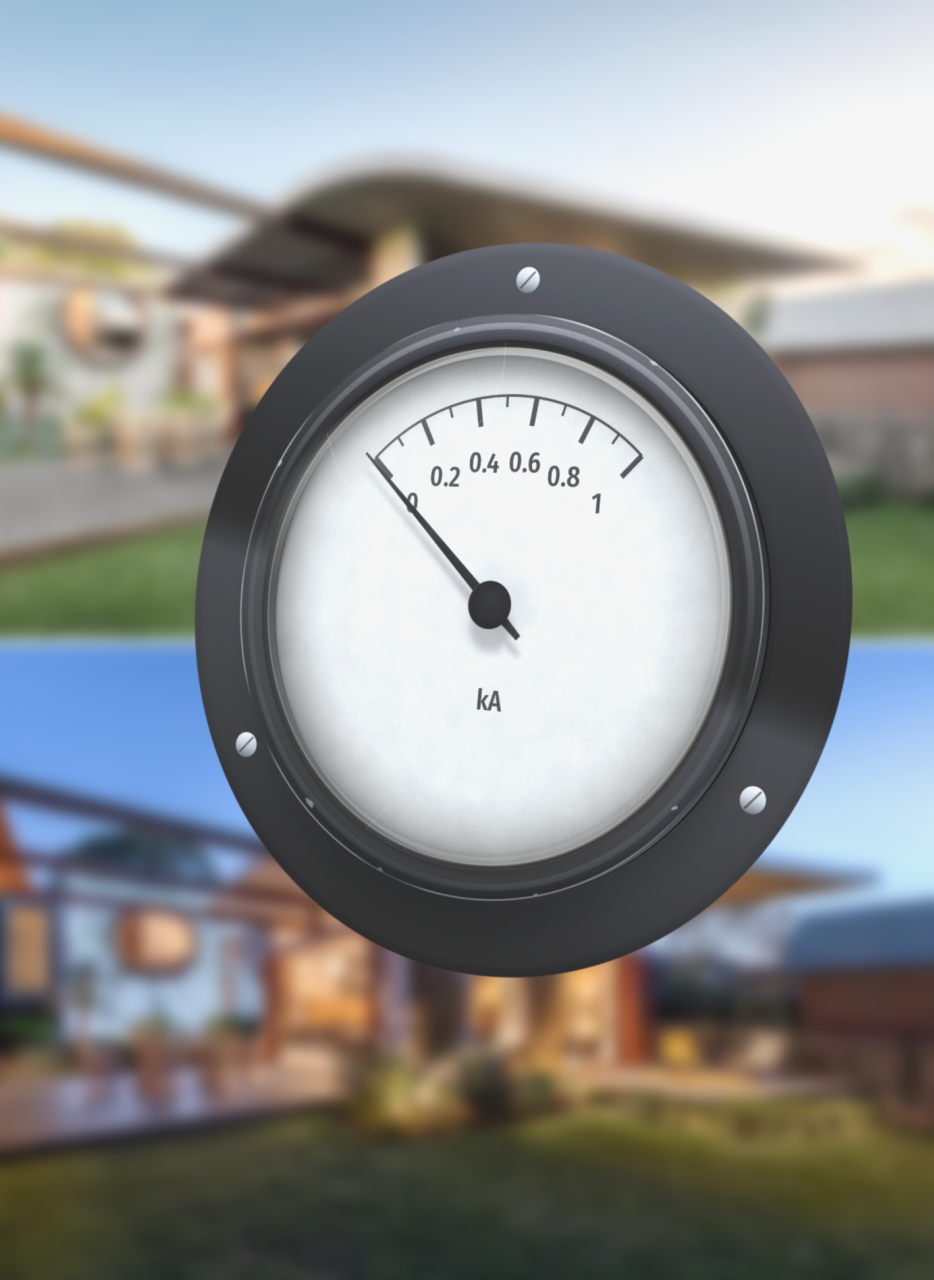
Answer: 0 kA
